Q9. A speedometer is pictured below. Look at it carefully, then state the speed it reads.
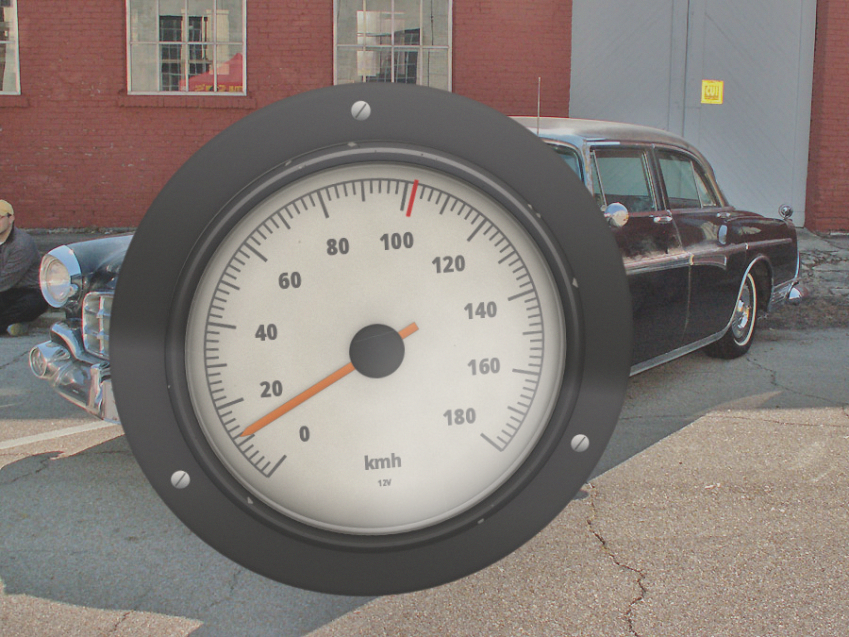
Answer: 12 km/h
